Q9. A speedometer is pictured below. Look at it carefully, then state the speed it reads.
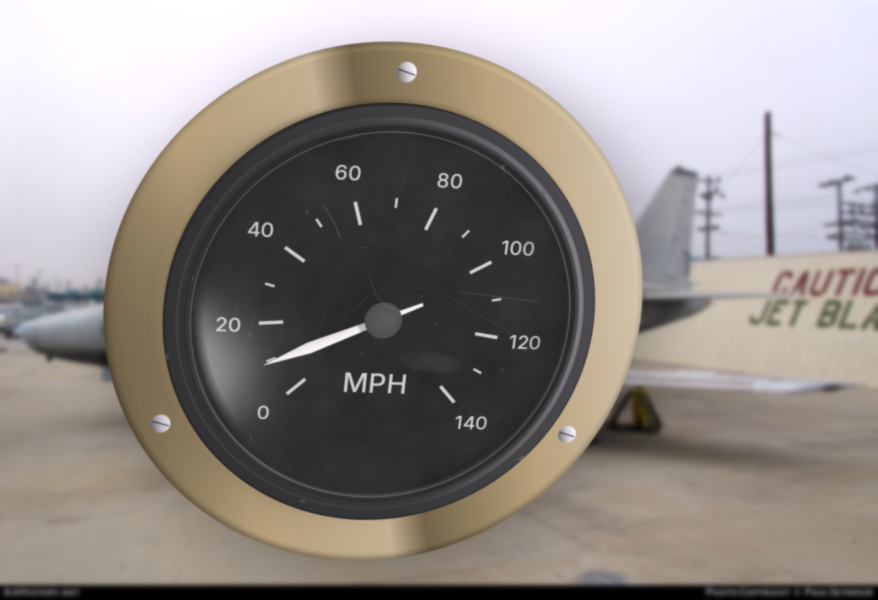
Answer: 10 mph
